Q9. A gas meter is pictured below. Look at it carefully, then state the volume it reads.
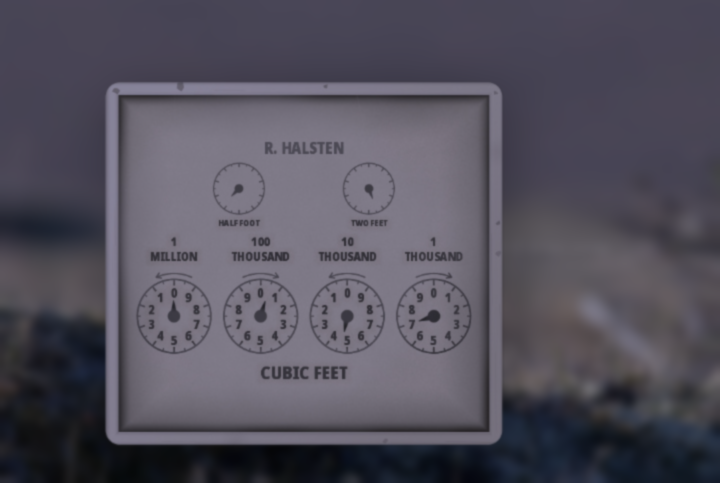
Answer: 4700 ft³
